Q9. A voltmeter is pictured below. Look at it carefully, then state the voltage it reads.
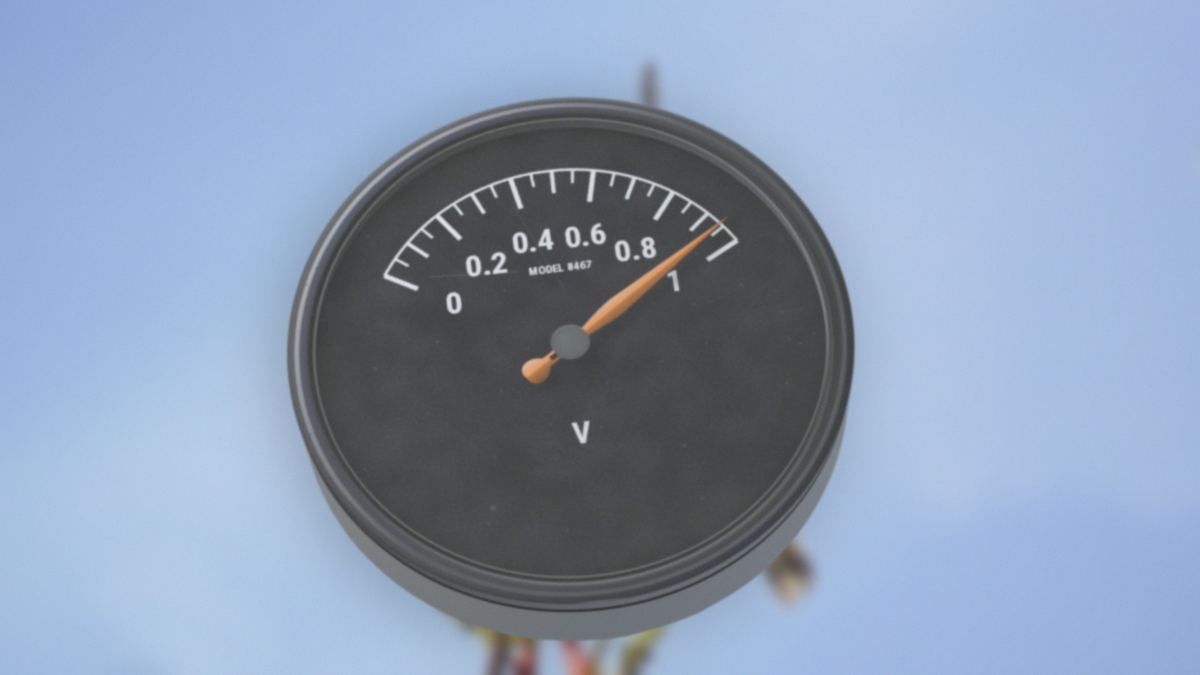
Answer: 0.95 V
